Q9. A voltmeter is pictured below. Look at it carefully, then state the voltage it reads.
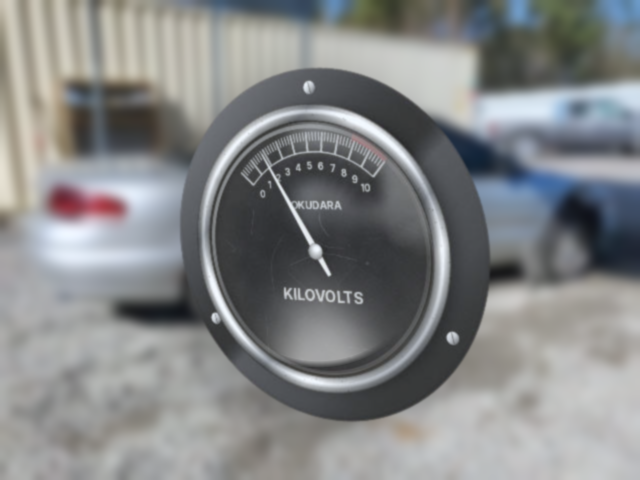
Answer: 2 kV
